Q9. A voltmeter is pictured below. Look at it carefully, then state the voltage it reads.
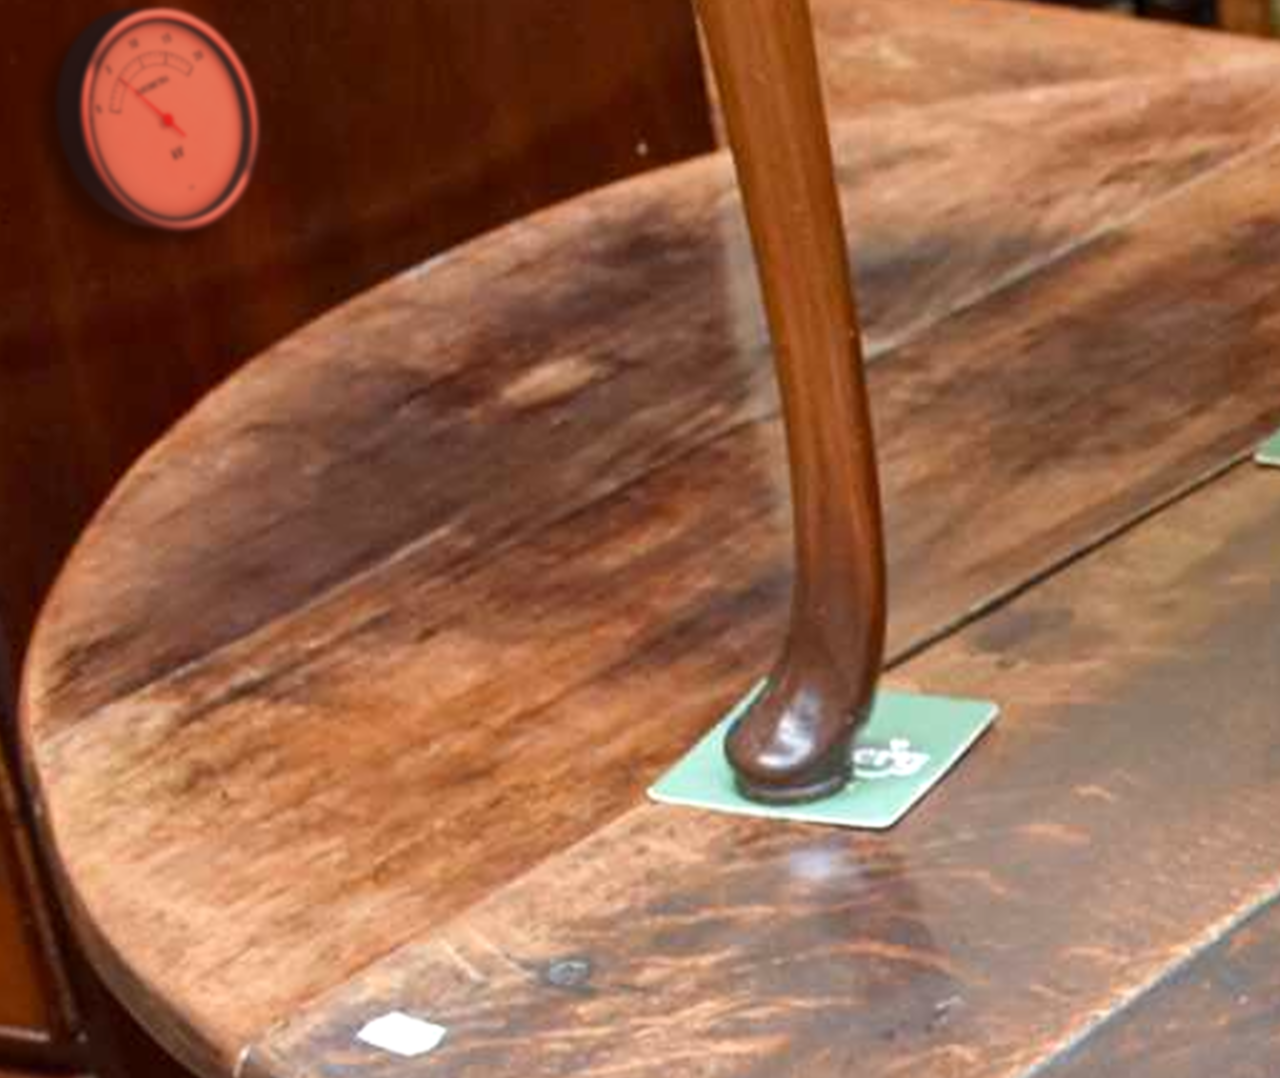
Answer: 5 kV
